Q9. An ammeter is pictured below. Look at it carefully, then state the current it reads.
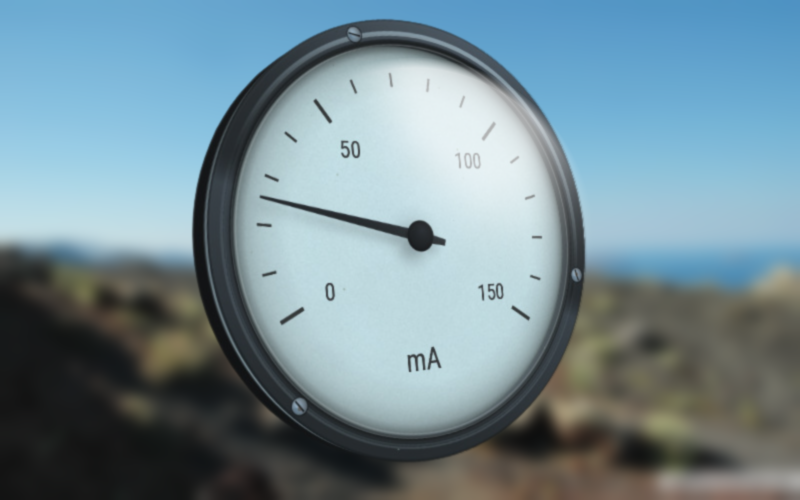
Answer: 25 mA
